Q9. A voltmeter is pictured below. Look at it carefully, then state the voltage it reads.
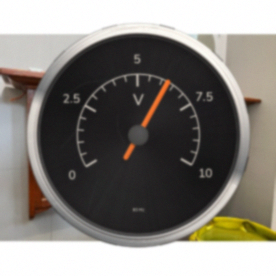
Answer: 6.25 V
